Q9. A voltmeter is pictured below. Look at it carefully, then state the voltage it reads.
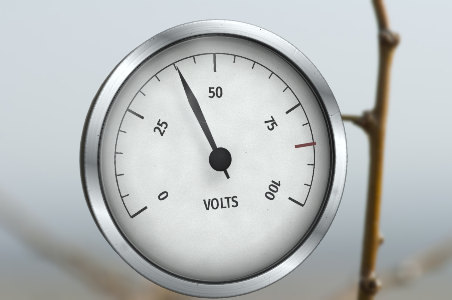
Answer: 40 V
